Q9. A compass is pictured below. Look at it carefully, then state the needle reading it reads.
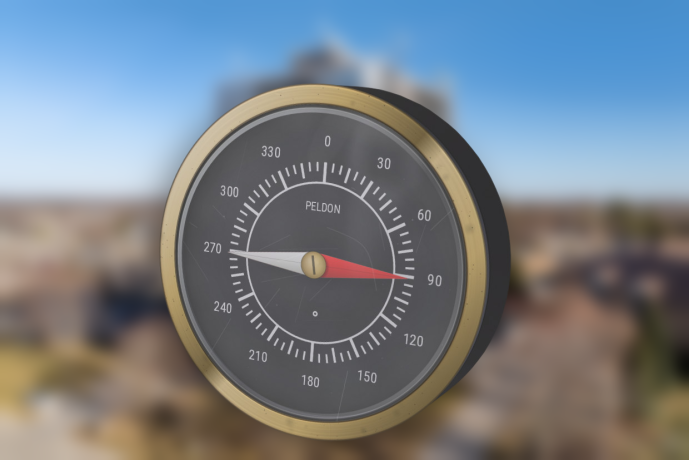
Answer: 90 °
